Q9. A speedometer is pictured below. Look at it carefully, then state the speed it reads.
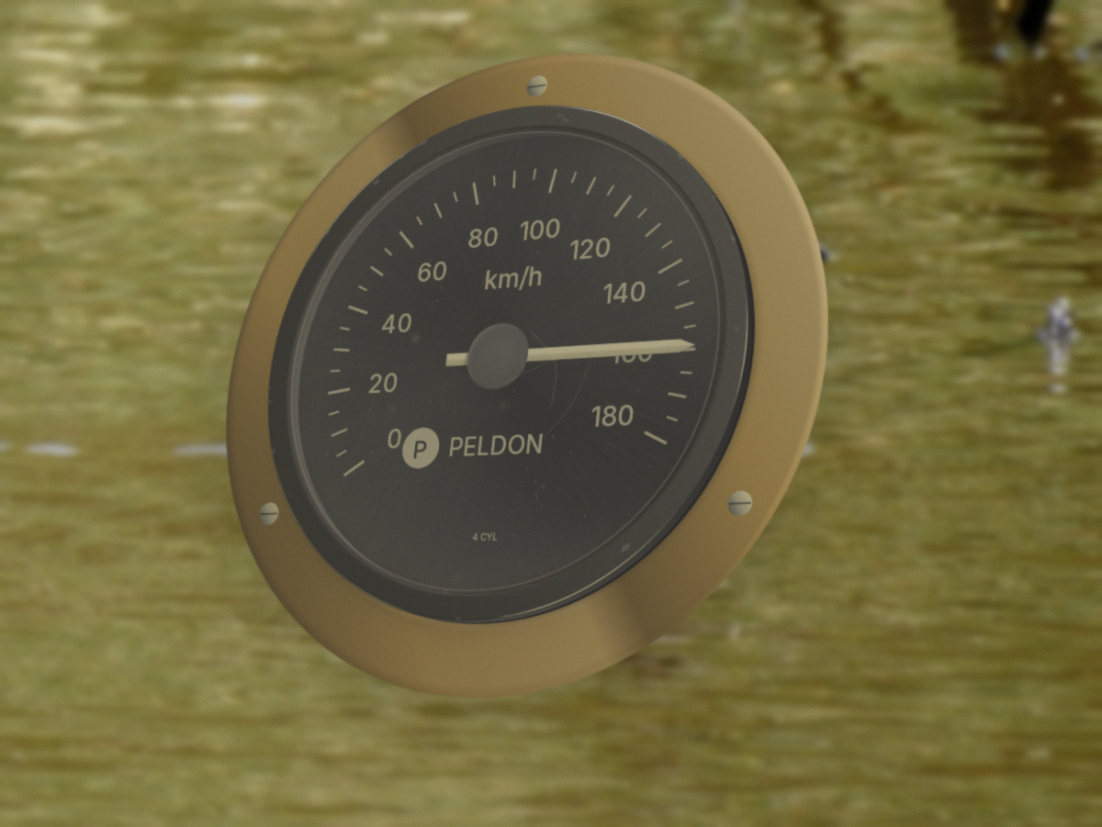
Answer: 160 km/h
